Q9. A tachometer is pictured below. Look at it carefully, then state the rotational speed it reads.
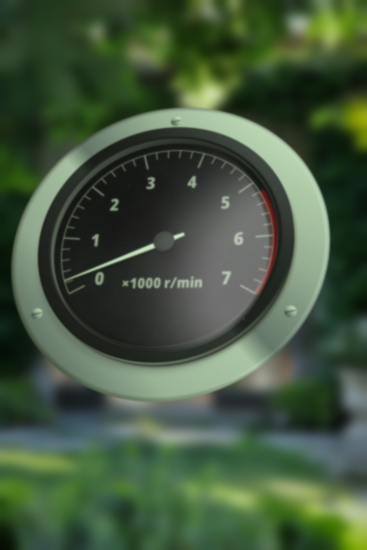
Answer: 200 rpm
